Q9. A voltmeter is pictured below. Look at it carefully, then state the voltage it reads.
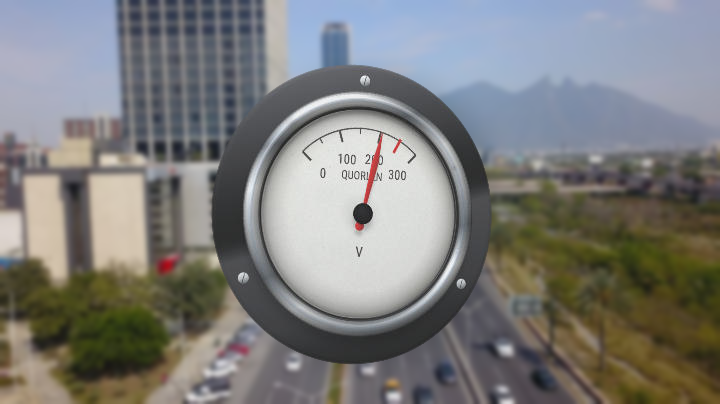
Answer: 200 V
